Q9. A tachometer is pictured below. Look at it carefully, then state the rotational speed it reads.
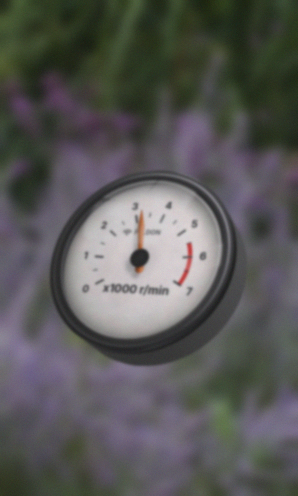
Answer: 3250 rpm
